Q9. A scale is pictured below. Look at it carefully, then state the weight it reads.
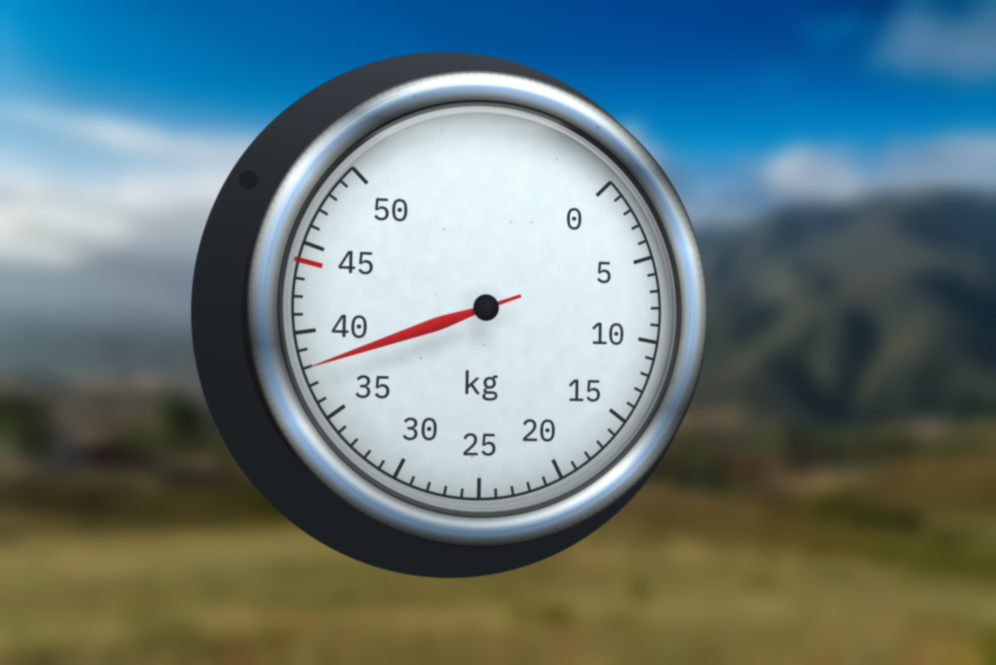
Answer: 38 kg
